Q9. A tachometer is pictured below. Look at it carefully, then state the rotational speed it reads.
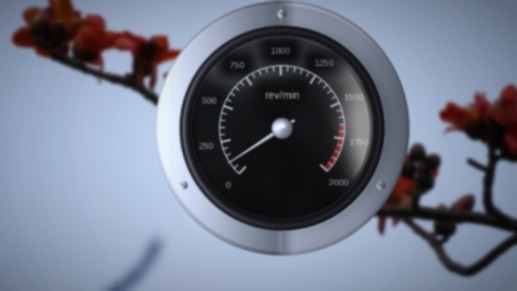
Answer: 100 rpm
